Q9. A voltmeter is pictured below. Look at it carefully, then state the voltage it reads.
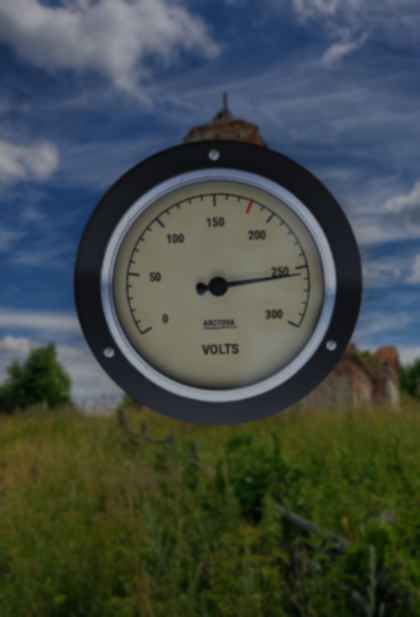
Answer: 255 V
